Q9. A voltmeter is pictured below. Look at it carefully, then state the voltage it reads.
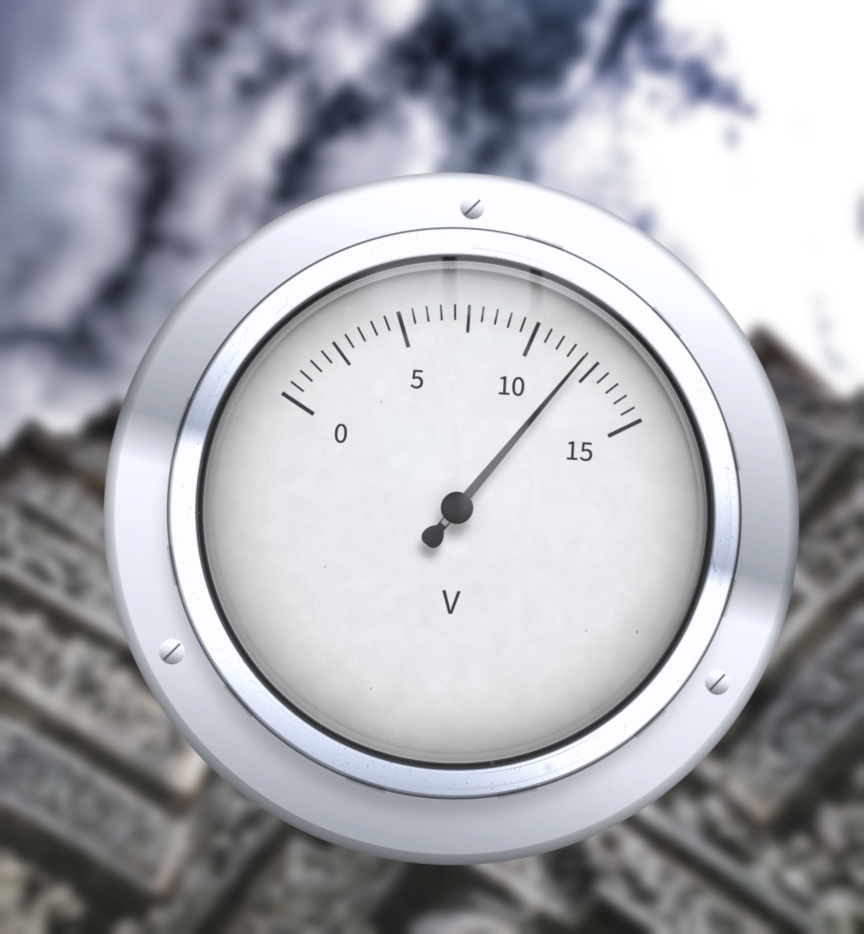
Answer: 12 V
